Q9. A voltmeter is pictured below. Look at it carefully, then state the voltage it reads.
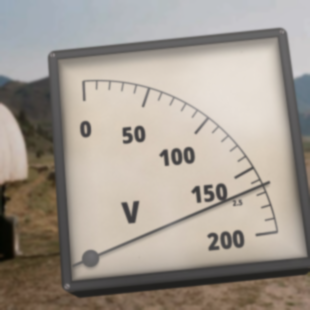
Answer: 165 V
